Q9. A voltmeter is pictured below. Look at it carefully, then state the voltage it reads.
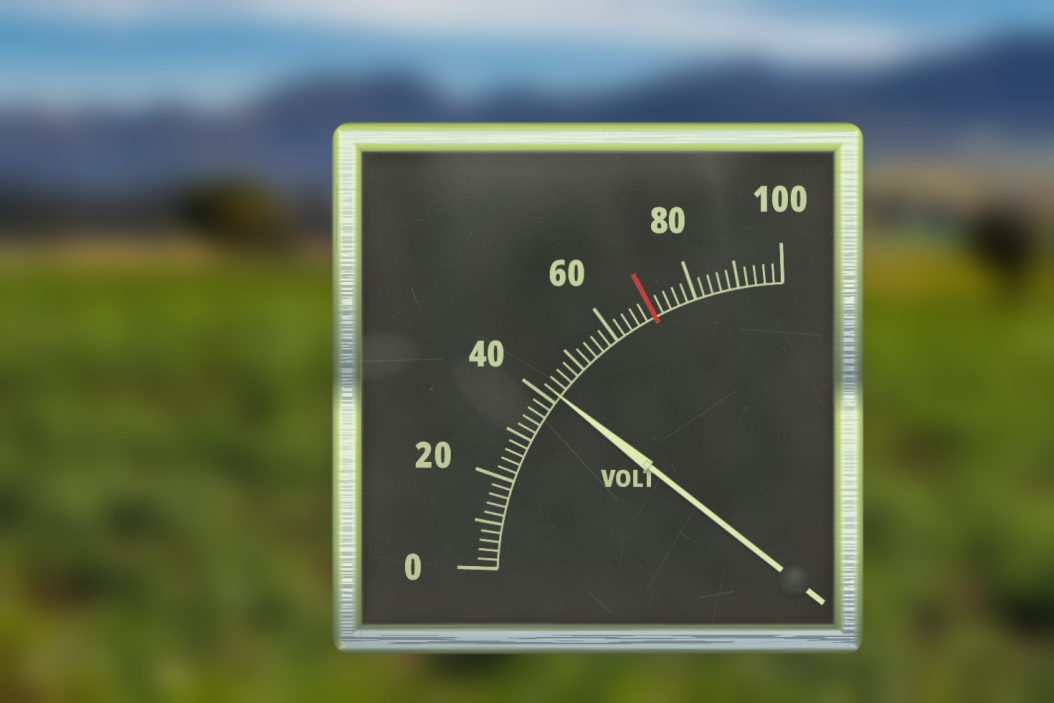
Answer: 42 V
